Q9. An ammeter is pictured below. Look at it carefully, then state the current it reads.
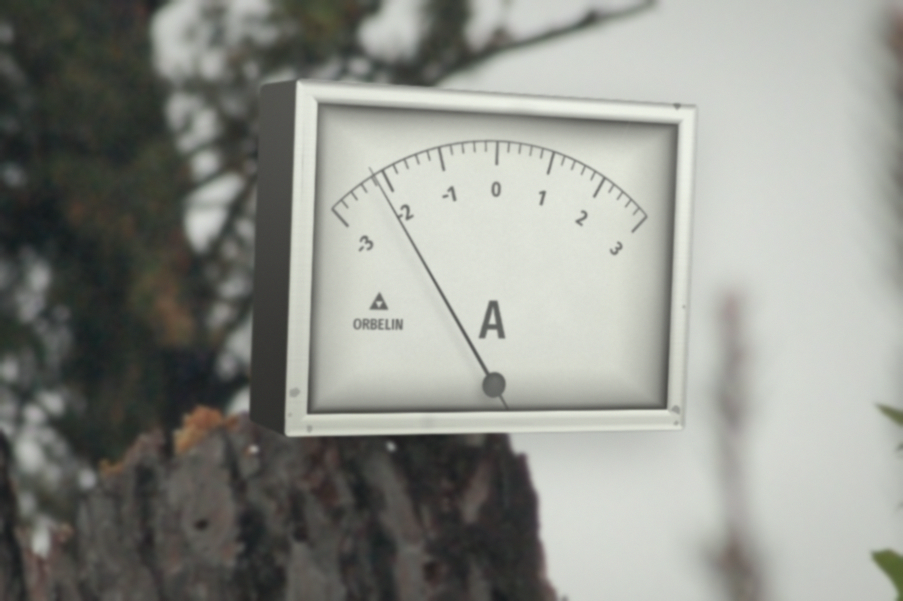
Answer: -2.2 A
